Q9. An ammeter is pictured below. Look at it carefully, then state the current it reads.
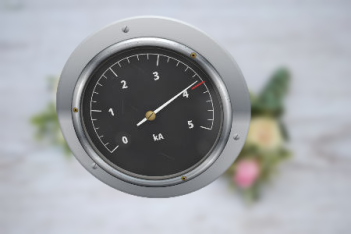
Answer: 3.9 kA
